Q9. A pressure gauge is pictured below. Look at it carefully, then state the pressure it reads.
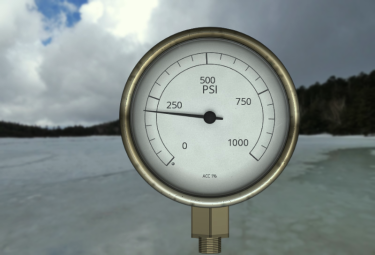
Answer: 200 psi
